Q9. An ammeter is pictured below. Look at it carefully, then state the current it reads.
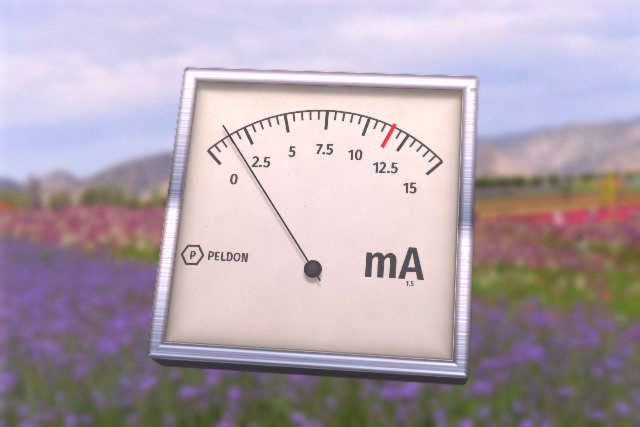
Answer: 1.5 mA
